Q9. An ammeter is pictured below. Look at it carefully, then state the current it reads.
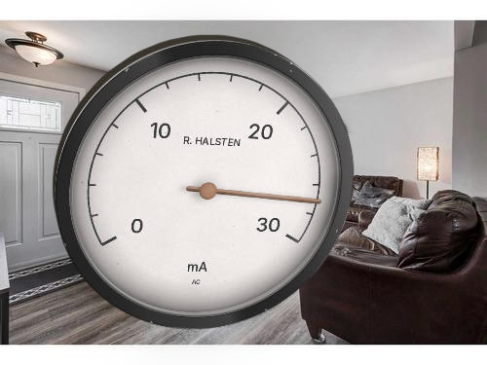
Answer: 27 mA
